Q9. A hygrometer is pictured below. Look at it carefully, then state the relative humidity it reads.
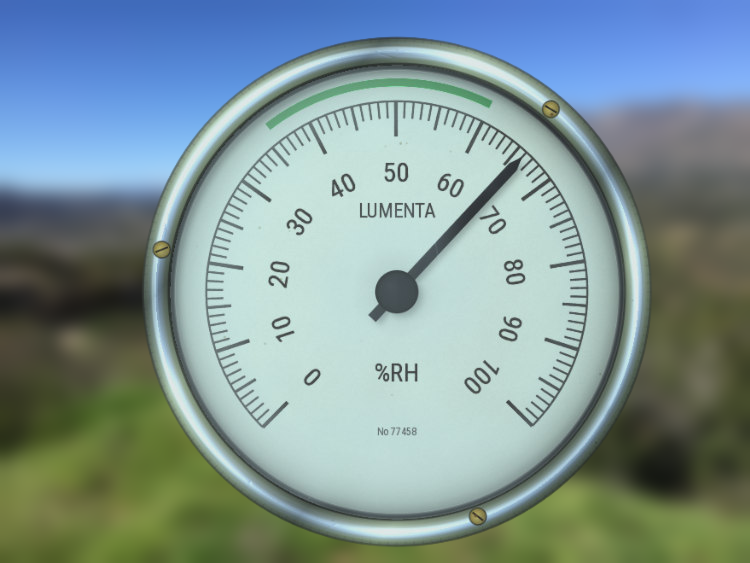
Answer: 66 %
